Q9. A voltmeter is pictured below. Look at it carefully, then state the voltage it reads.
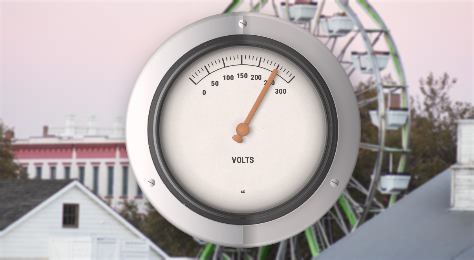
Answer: 250 V
